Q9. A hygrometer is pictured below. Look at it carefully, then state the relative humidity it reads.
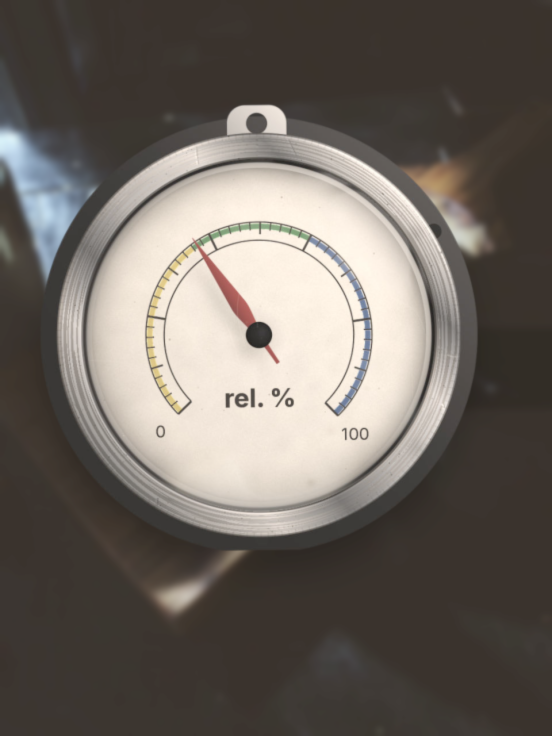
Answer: 37 %
